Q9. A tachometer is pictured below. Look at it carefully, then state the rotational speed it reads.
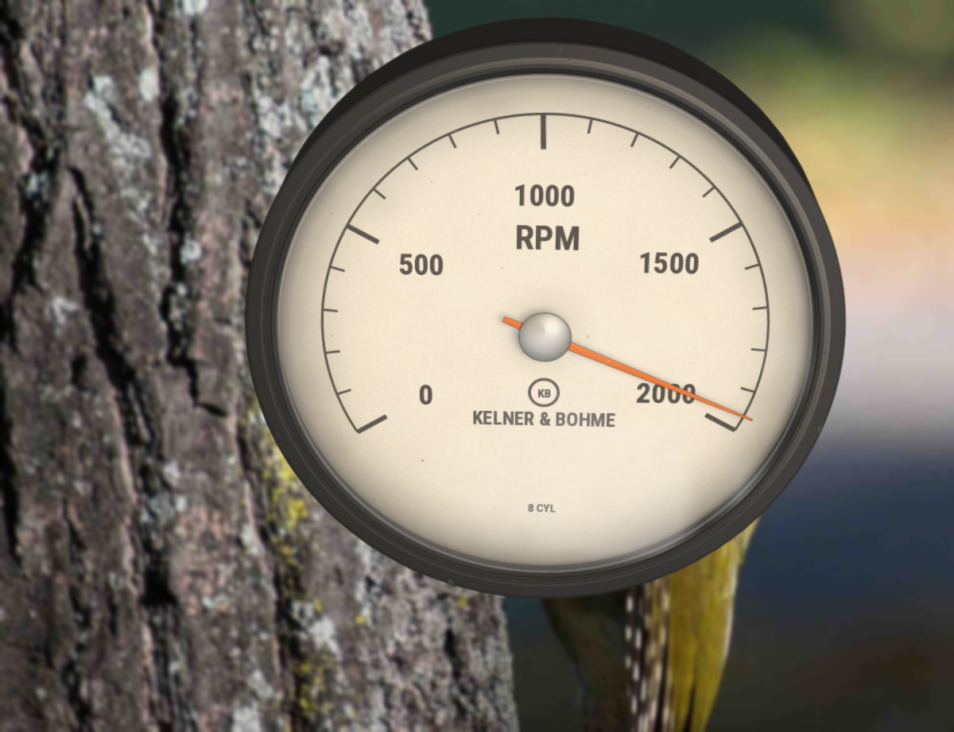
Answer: 1950 rpm
